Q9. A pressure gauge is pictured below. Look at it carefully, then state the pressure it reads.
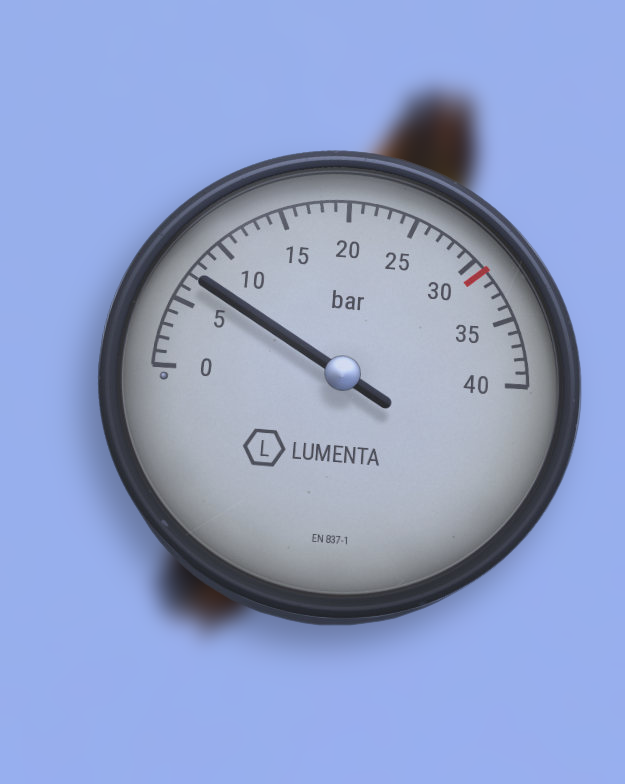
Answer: 7 bar
